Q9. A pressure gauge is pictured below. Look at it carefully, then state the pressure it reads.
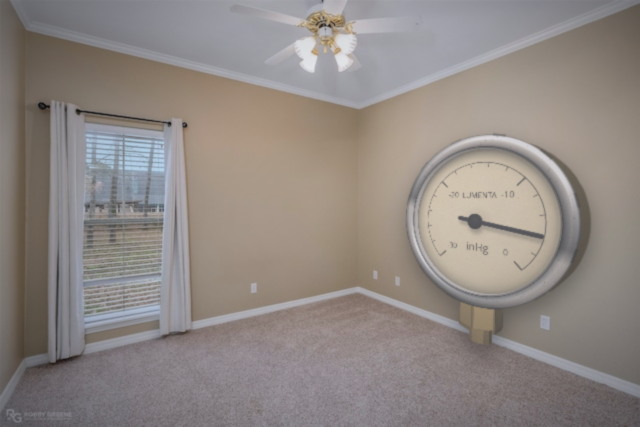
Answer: -4 inHg
